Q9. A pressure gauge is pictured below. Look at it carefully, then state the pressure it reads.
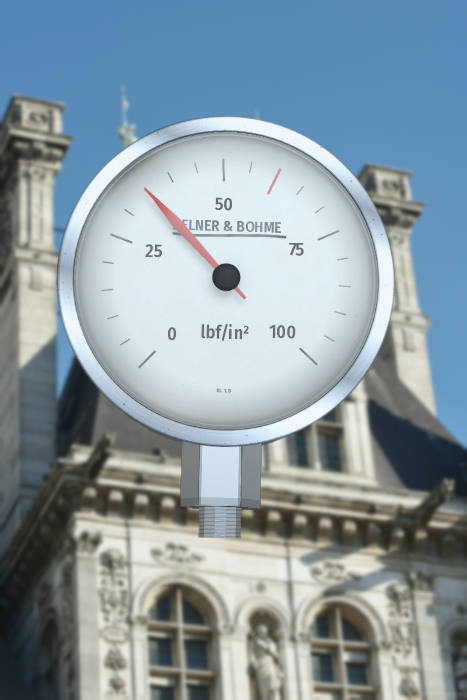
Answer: 35 psi
